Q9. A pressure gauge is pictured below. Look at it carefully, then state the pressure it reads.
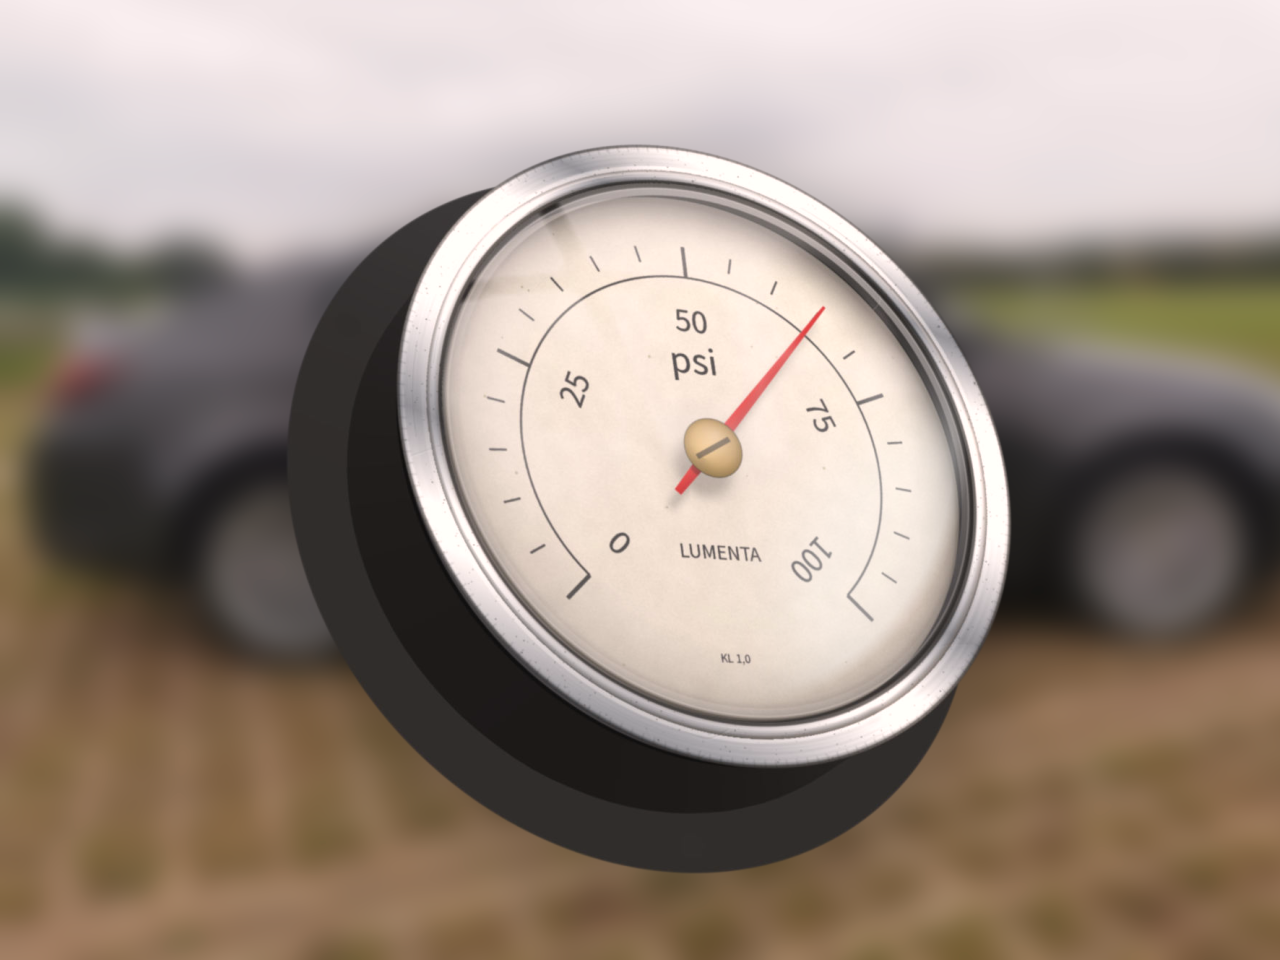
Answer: 65 psi
